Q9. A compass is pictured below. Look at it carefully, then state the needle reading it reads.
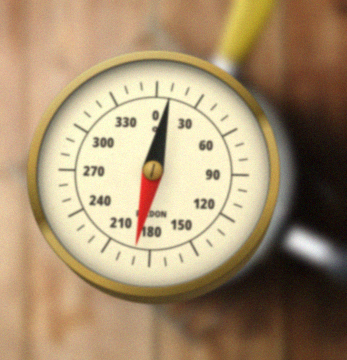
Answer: 190 °
